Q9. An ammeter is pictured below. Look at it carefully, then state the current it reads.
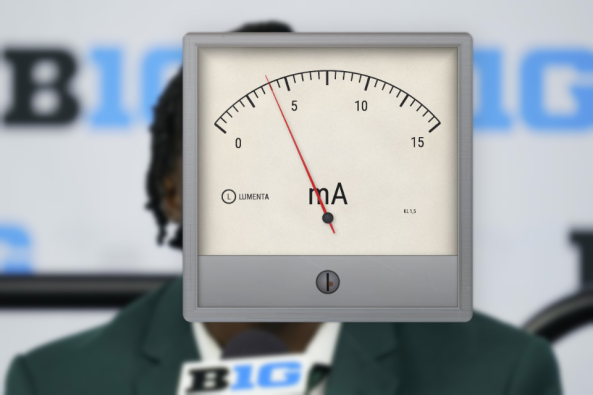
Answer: 4 mA
